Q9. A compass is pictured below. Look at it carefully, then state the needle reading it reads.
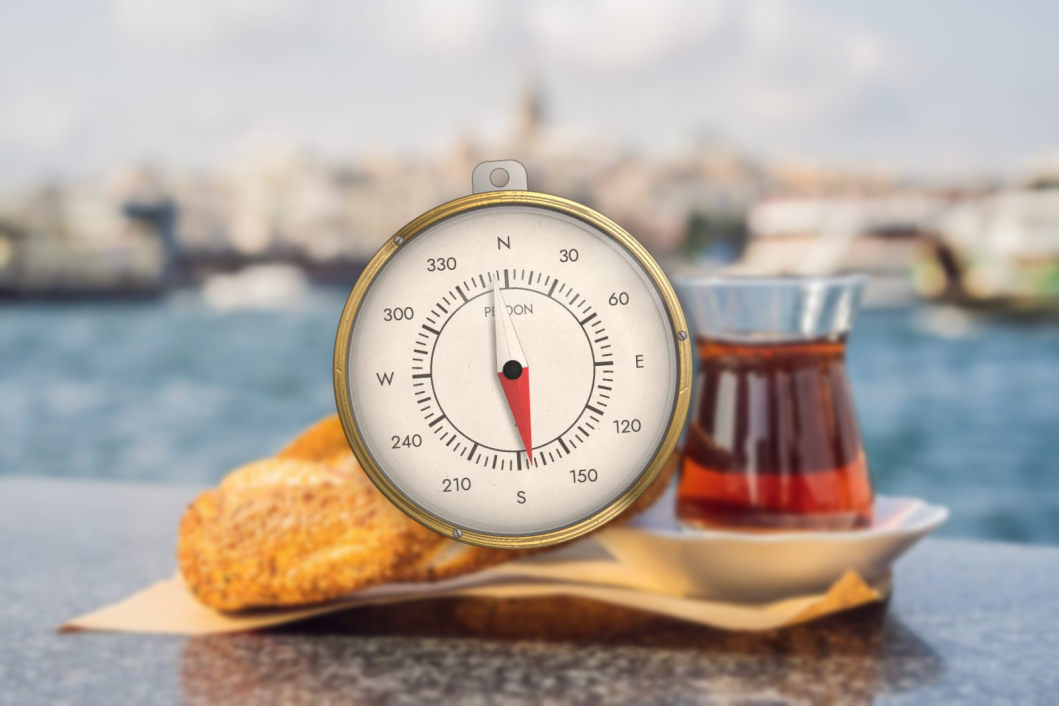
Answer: 172.5 °
